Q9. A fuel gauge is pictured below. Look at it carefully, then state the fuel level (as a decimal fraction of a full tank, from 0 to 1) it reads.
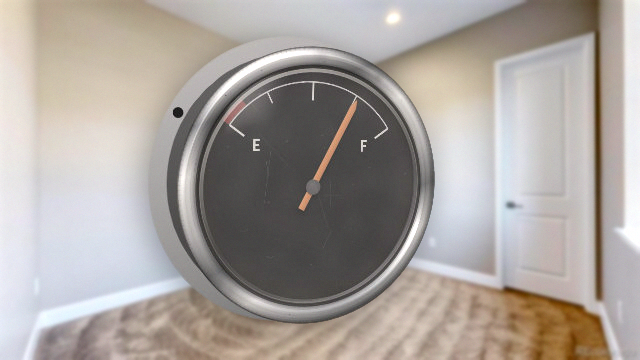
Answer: 0.75
